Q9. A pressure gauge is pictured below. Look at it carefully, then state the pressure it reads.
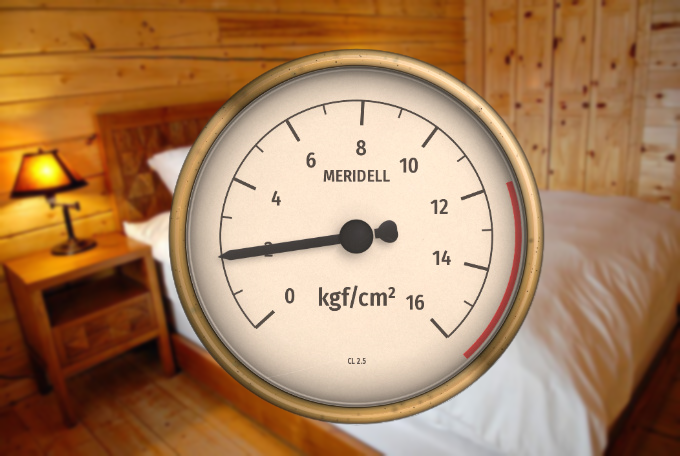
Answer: 2 kg/cm²
